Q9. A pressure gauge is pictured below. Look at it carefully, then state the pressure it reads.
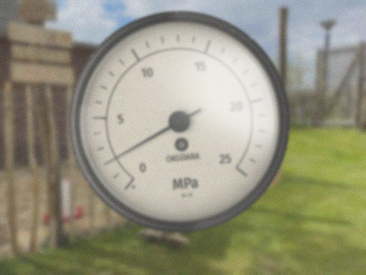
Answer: 2 MPa
